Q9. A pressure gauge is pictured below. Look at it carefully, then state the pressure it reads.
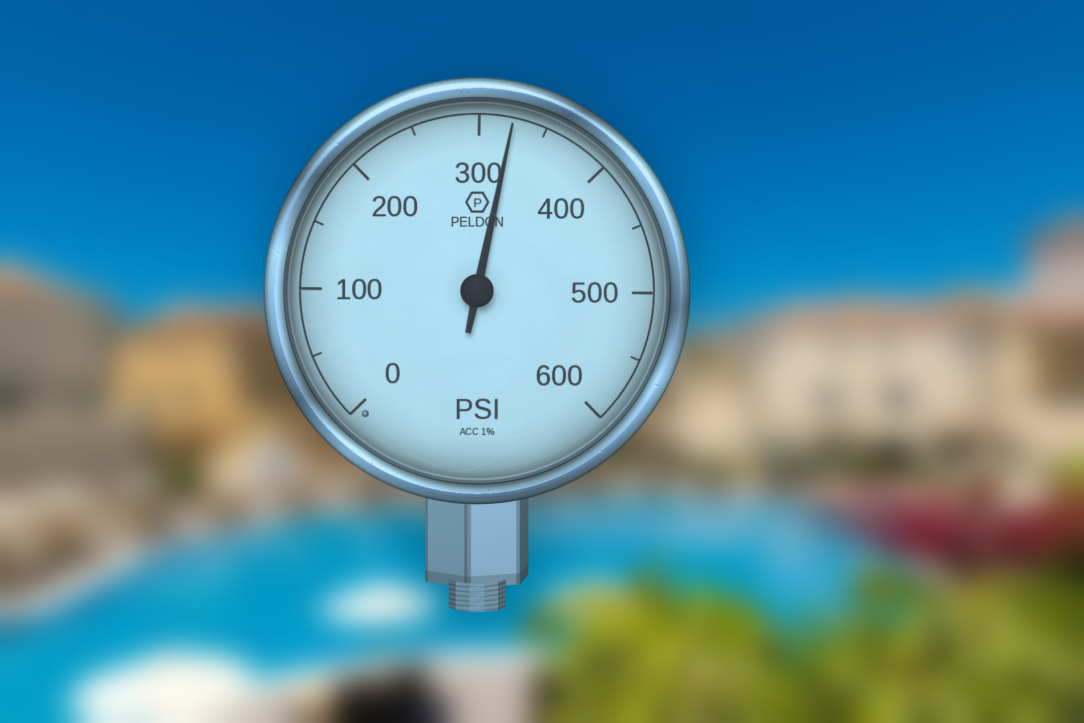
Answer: 325 psi
